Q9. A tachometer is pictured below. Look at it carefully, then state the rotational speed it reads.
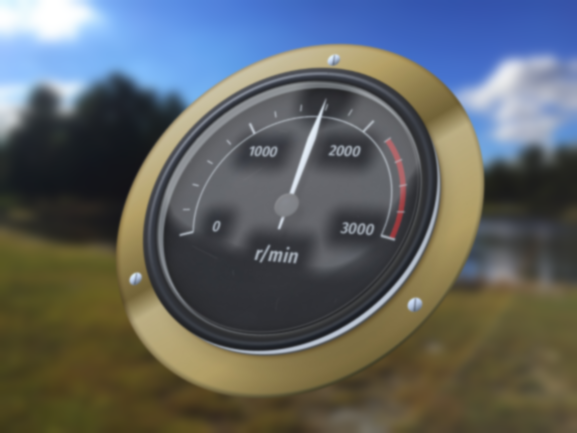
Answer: 1600 rpm
